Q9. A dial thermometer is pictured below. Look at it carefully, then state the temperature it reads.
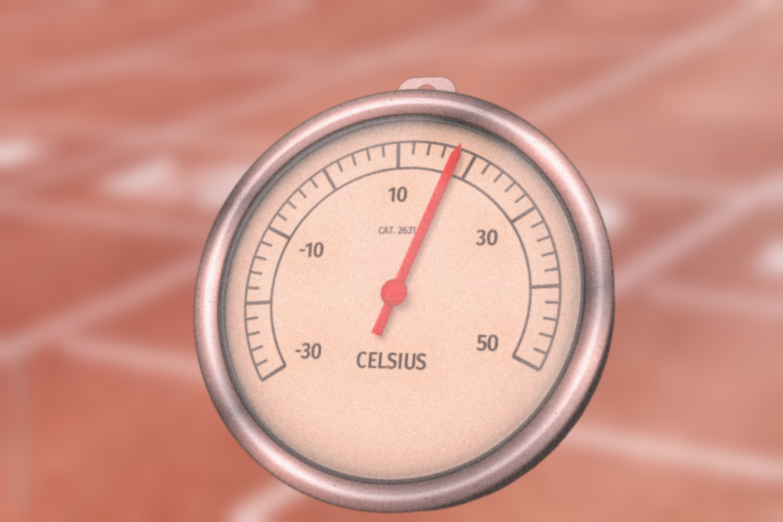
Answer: 18 °C
